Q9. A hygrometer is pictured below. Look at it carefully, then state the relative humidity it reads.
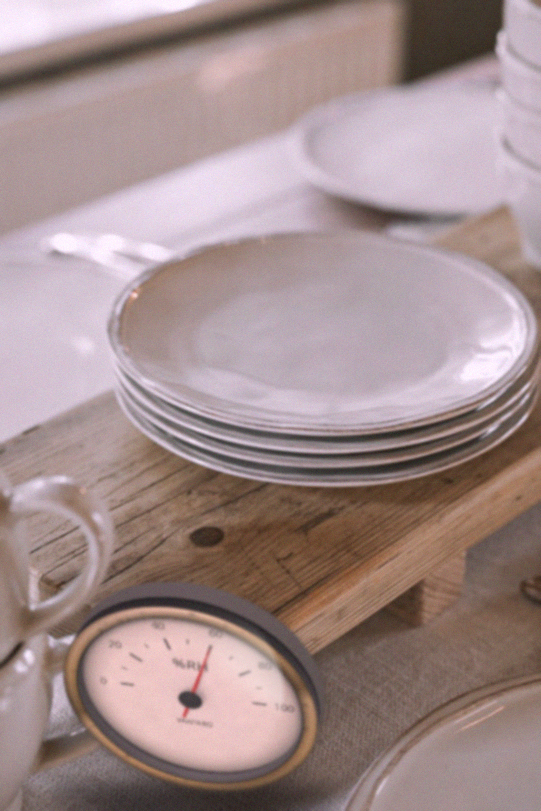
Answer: 60 %
